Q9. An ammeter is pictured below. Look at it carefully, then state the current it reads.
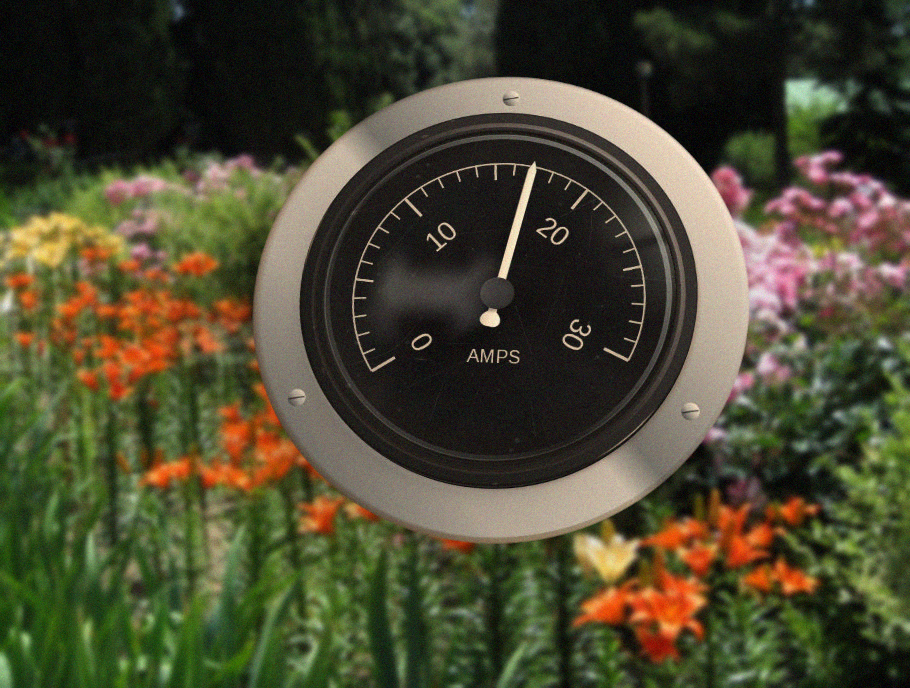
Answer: 17 A
